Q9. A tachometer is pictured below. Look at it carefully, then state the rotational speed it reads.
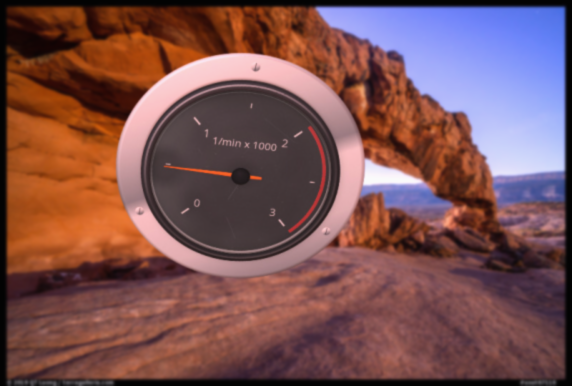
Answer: 500 rpm
